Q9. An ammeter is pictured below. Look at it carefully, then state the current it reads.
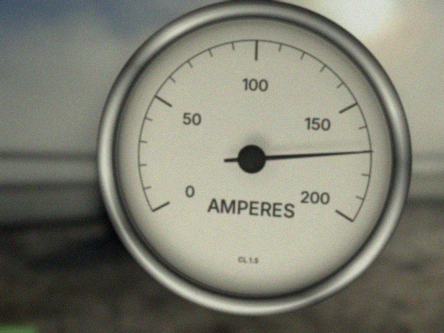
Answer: 170 A
